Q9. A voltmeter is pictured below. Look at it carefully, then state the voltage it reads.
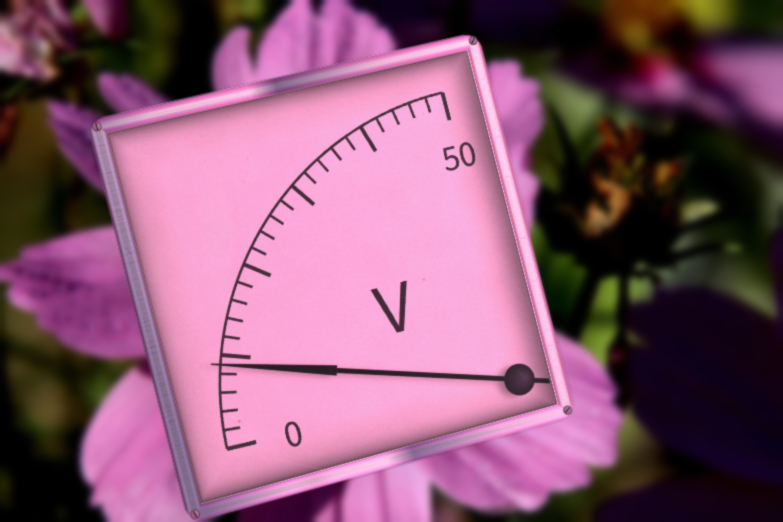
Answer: 9 V
